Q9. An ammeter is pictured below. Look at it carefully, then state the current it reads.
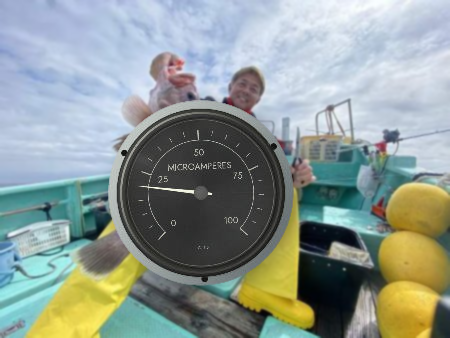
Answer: 20 µA
